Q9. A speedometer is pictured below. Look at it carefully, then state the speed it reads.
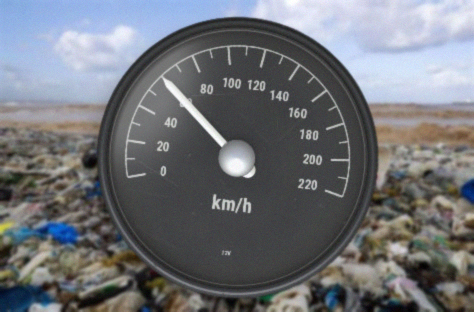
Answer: 60 km/h
